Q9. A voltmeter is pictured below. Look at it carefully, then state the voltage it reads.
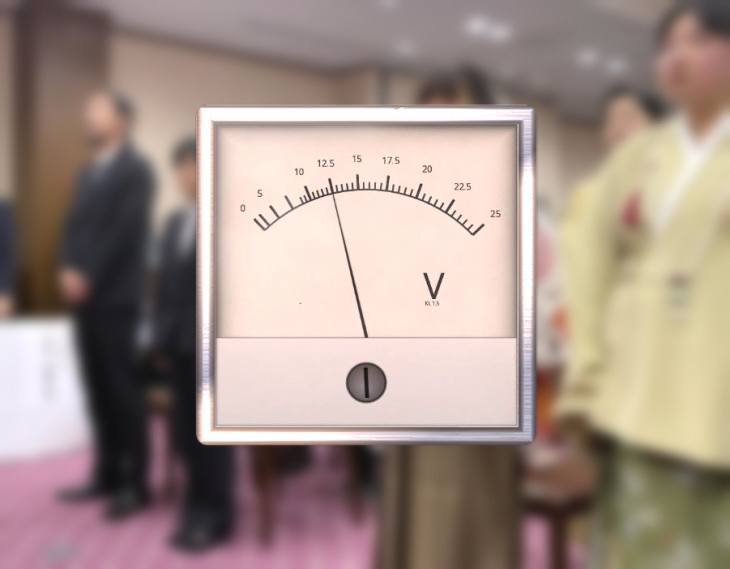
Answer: 12.5 V
